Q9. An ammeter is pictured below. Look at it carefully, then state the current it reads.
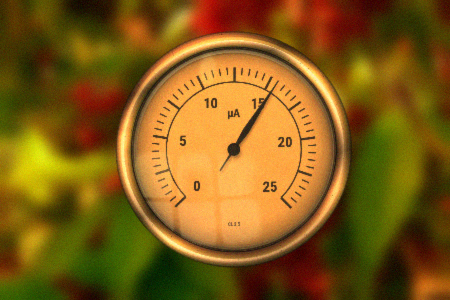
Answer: 15.5 µA
